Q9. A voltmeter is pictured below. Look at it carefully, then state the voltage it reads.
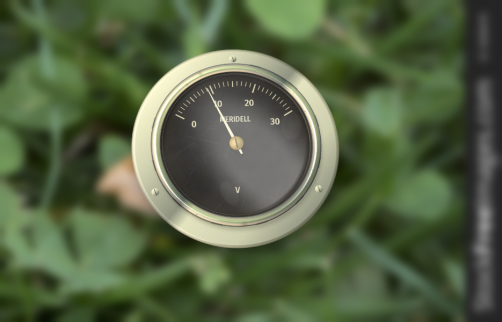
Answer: 9 V
